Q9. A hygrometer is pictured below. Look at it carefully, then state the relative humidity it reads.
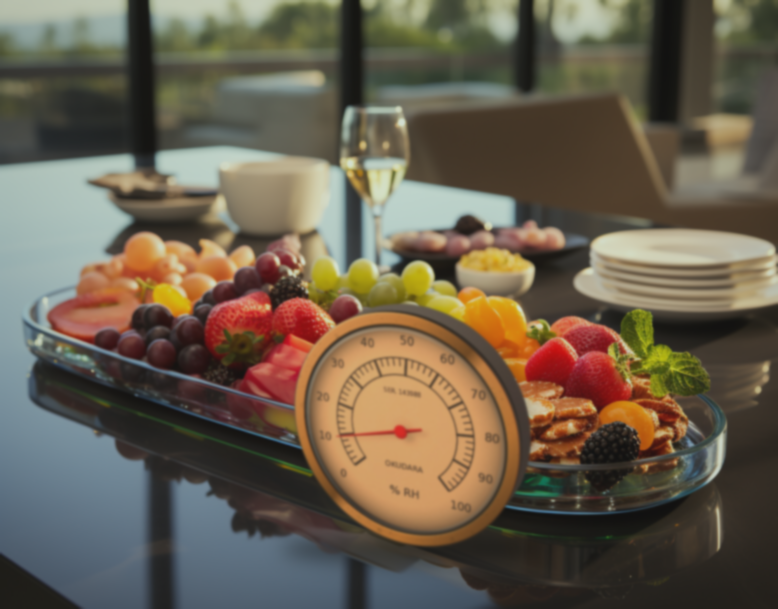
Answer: 10 %
